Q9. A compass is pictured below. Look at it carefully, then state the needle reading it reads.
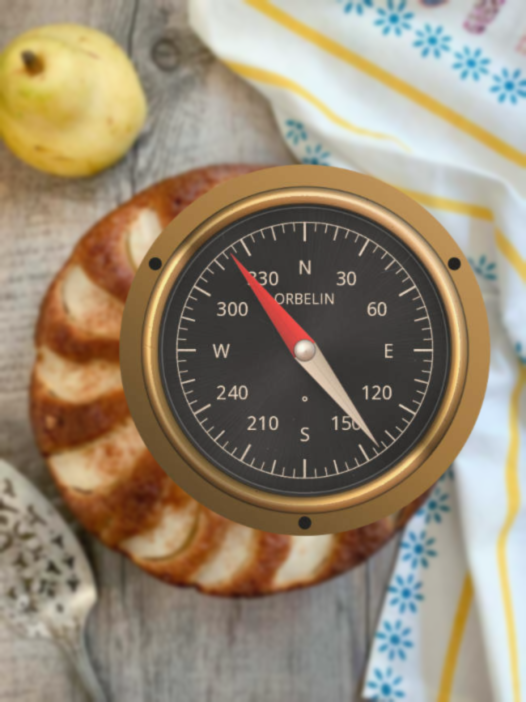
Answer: 322.5 °
